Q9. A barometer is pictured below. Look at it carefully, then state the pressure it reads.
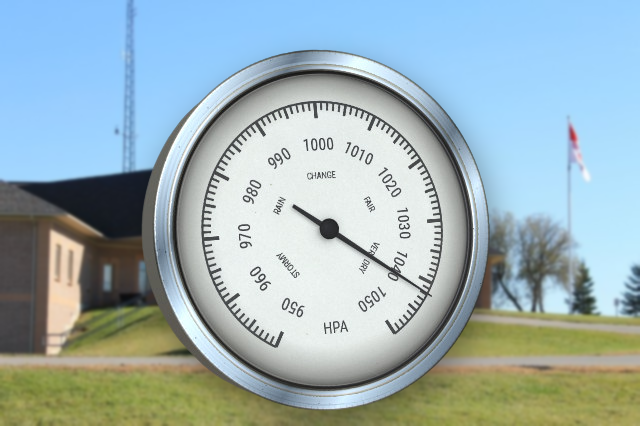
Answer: 1042 hPa
